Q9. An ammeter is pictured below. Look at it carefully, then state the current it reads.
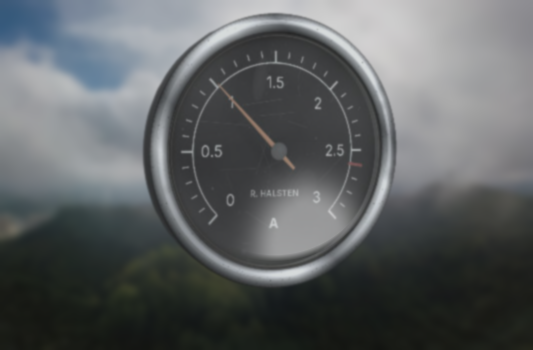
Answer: 1 A
